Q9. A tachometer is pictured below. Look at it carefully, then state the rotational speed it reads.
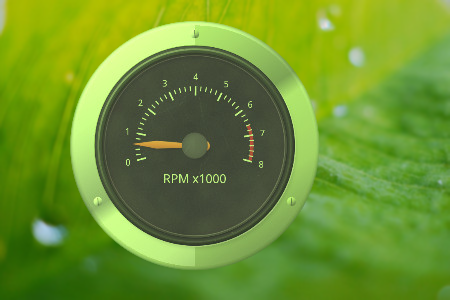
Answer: 600 rpm
